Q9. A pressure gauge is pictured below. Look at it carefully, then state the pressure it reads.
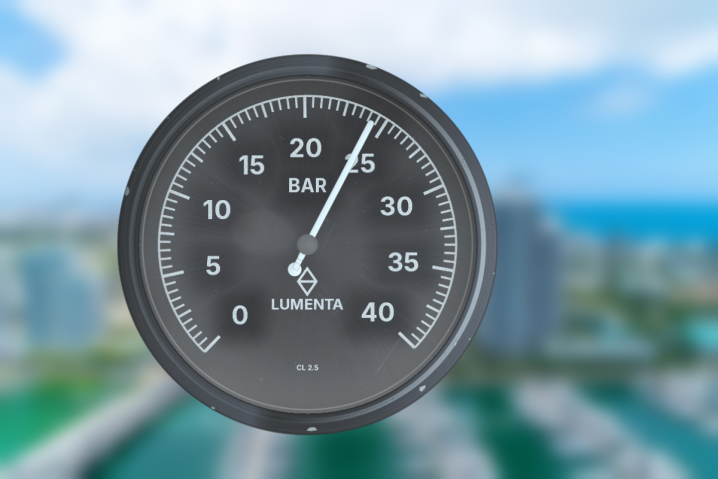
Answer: 24.25 bar
